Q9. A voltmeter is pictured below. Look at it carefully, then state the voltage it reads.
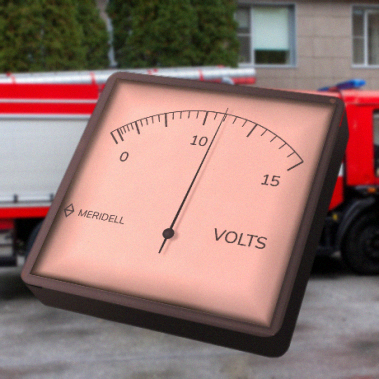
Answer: 11 V
